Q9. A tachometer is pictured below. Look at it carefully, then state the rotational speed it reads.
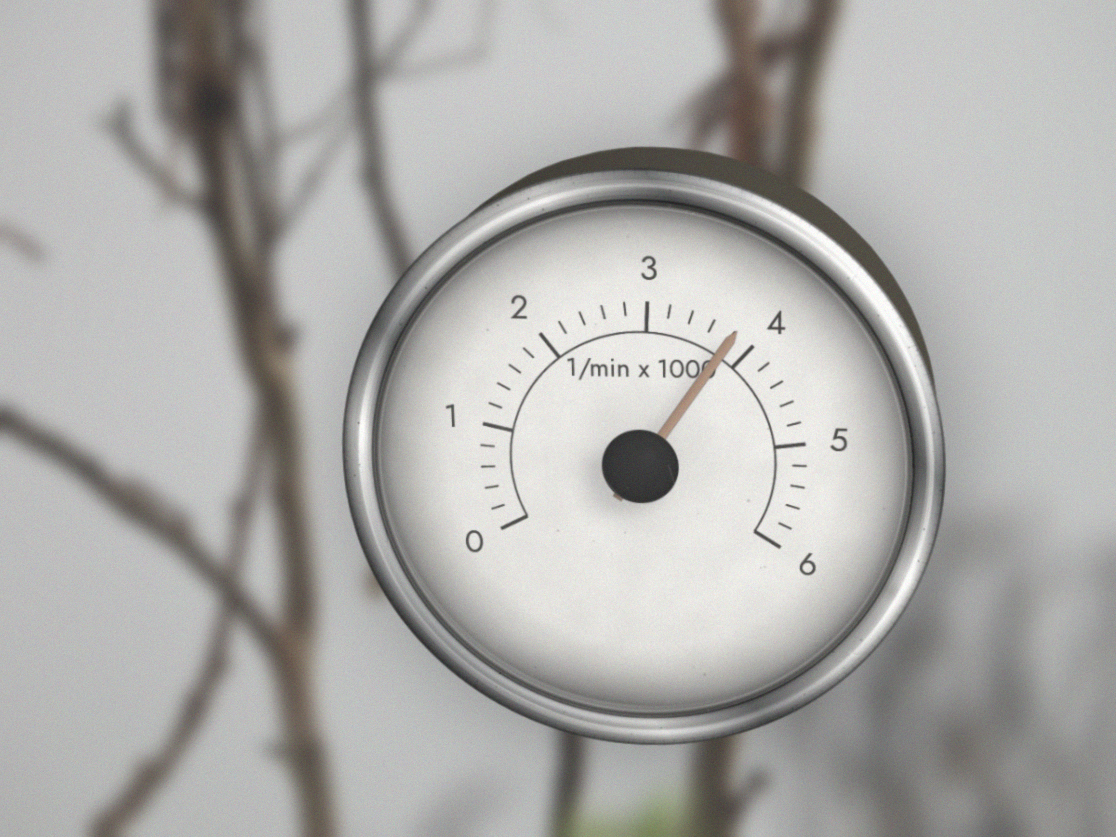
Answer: 3800 rpm
